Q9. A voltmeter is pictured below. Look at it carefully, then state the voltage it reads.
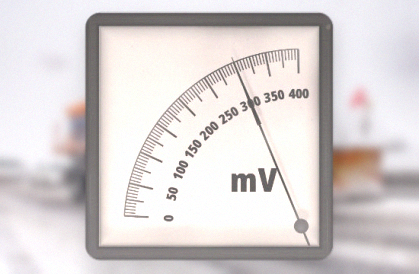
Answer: 300 mV
